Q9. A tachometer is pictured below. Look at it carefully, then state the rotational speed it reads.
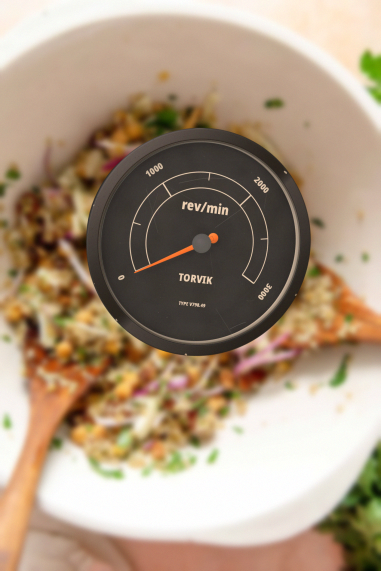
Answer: 0 rpm
